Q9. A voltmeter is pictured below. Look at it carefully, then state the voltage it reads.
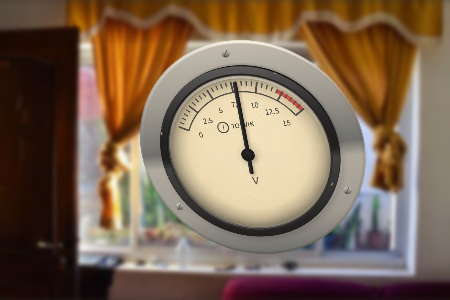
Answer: 8 V
